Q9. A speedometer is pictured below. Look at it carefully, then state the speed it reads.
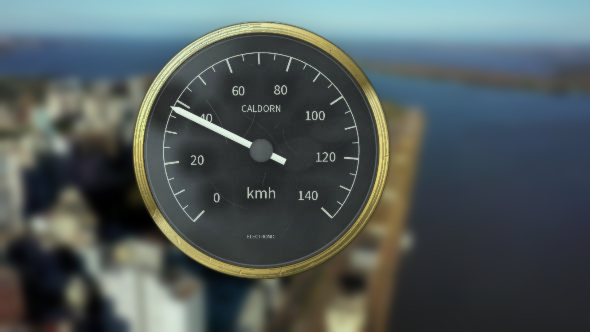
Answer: 37.5 km/h
